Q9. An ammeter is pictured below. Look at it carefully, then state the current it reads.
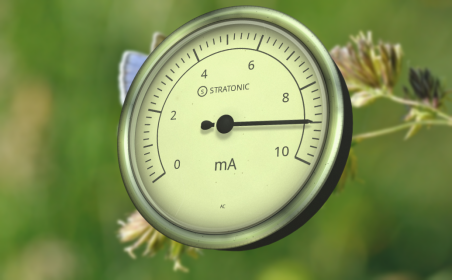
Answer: 9 mA
